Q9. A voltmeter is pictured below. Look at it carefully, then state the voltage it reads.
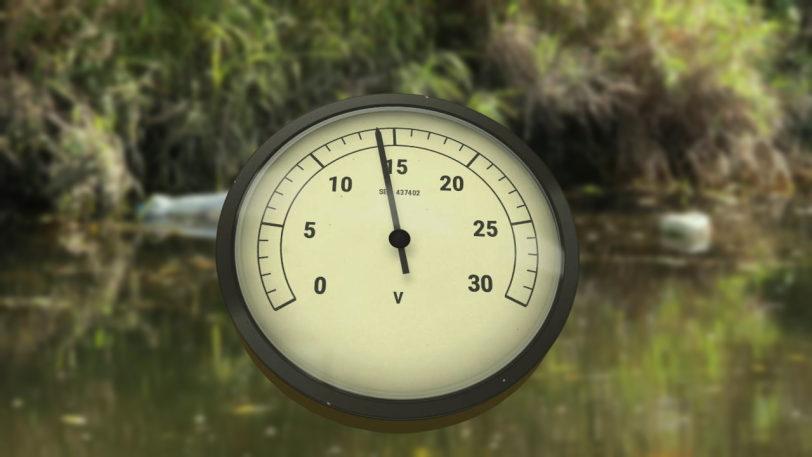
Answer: 14 V
